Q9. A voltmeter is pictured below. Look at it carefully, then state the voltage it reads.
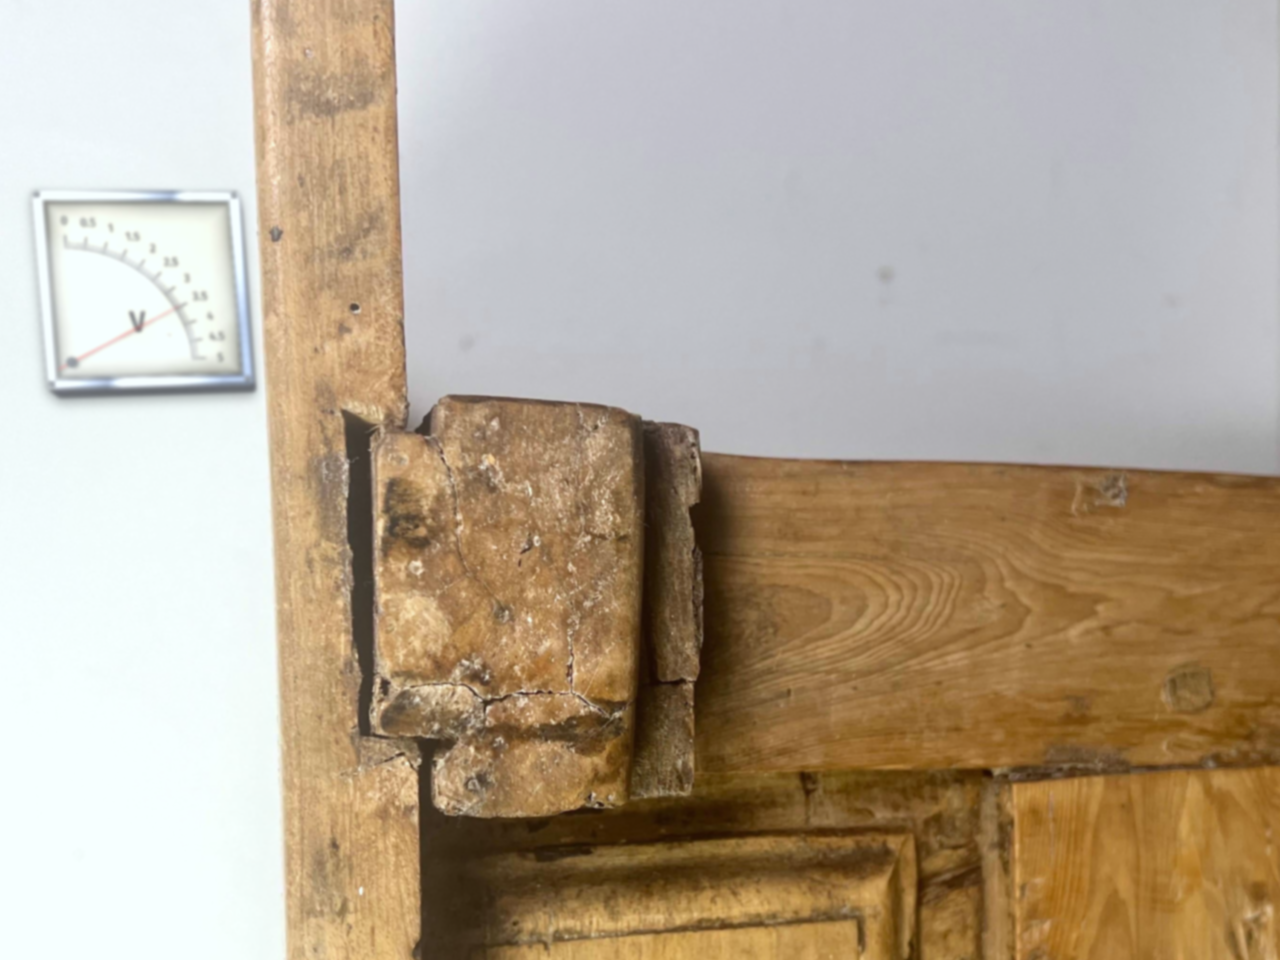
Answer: 3.5 V
